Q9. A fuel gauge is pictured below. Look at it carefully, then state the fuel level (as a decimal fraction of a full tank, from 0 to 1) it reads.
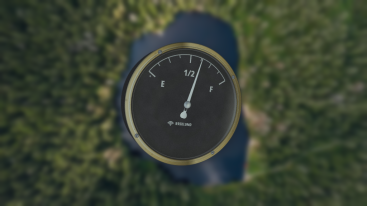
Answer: 0.625
